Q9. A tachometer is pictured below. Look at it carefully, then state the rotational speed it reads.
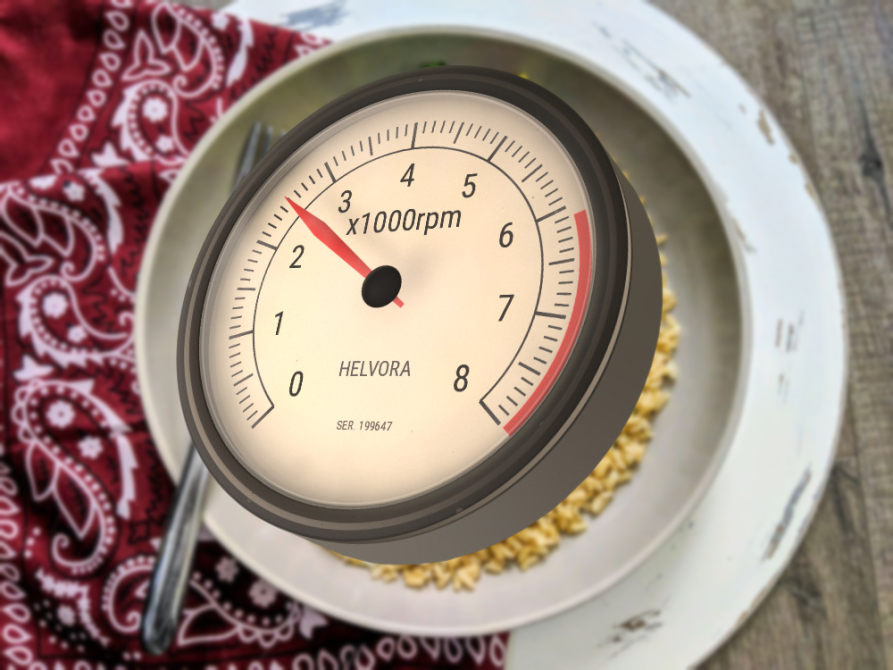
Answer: 2500 rpm
